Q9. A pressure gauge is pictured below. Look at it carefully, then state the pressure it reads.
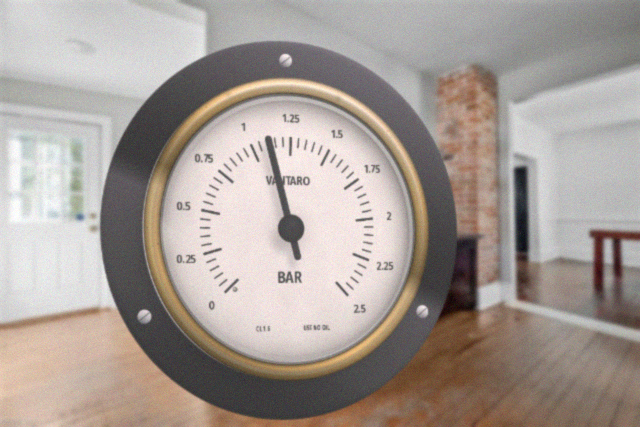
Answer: 1.1 bar
